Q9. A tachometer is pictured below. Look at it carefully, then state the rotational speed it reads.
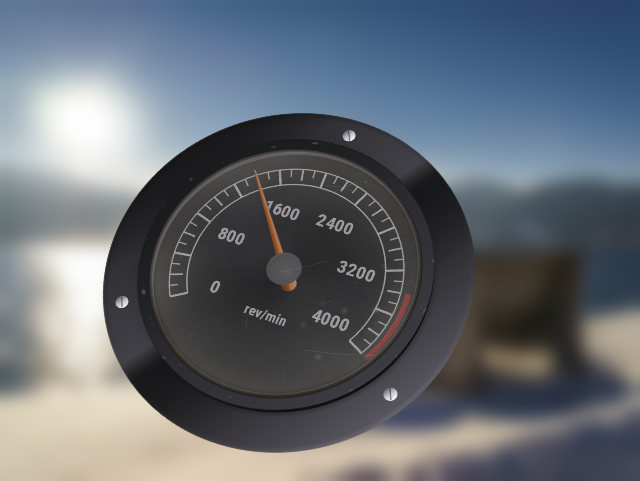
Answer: 1400 rpm
